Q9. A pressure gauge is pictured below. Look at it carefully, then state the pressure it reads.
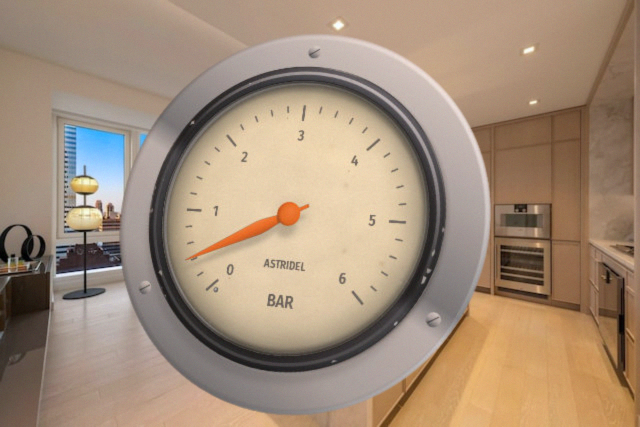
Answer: 0.4 bar
